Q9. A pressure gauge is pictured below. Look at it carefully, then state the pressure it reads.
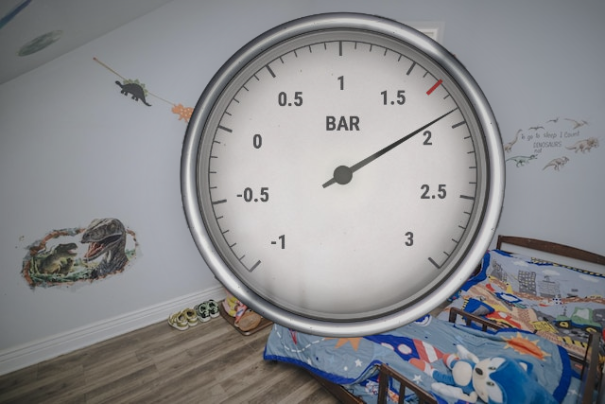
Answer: 1.9 bar
